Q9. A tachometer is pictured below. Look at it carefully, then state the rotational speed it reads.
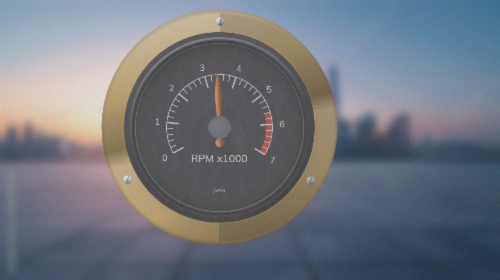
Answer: 3400 rpm
